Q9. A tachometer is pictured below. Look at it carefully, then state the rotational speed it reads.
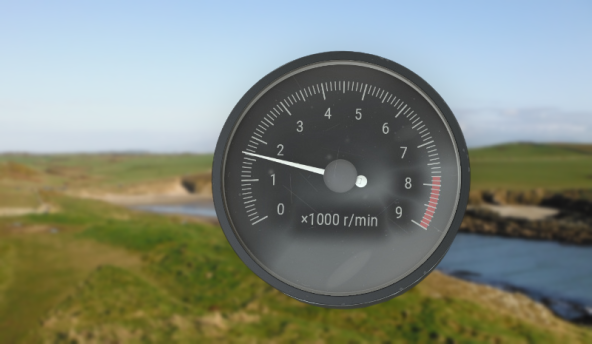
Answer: 1600 rpm
